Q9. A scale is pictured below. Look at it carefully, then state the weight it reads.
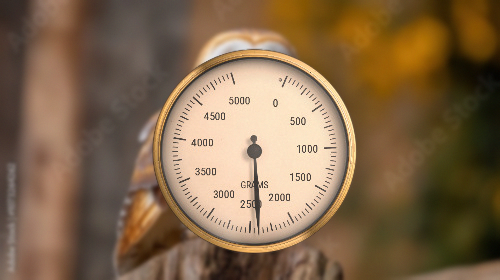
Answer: 2400 g
